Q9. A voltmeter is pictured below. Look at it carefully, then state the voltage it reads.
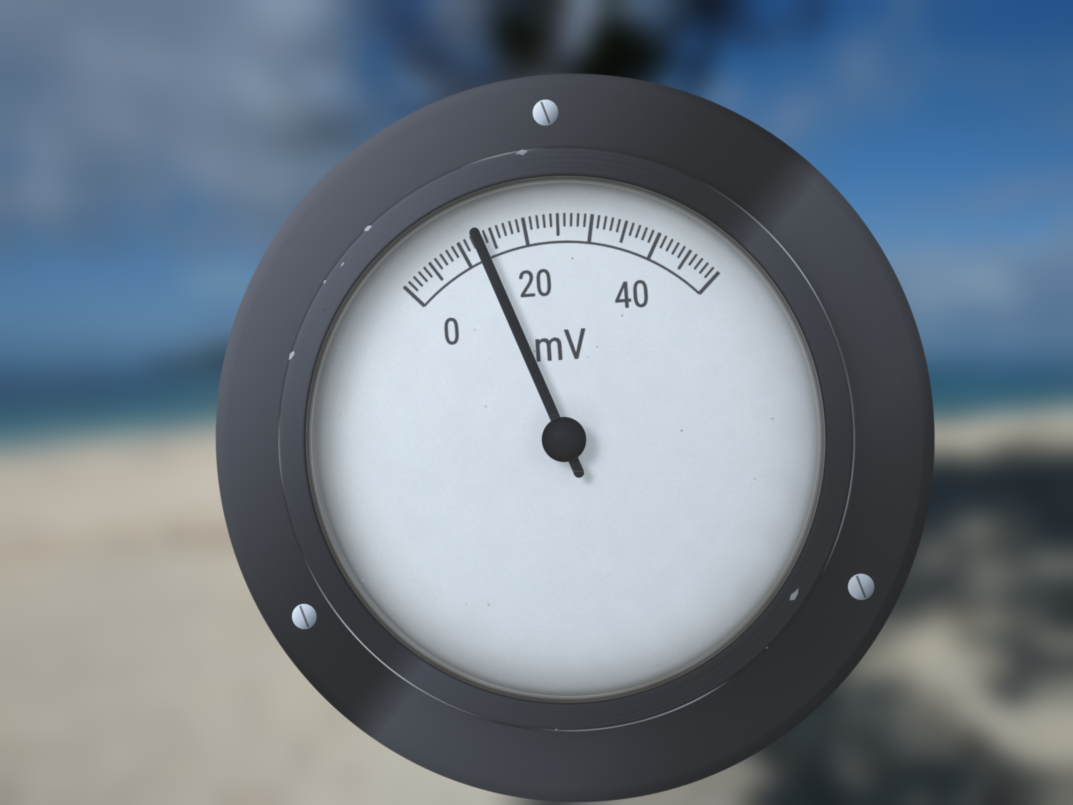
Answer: 13 mV
